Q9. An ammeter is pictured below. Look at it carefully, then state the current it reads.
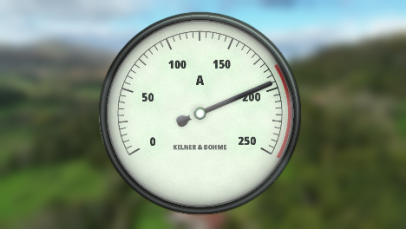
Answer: 195 A
